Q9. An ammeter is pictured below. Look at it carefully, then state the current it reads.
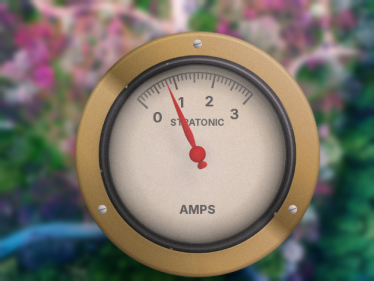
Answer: 0.8 A
